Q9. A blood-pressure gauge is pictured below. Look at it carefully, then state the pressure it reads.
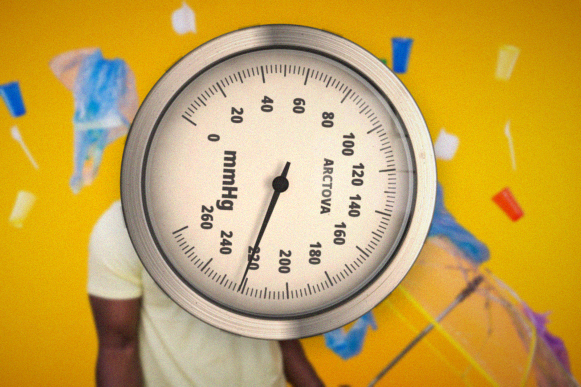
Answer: 222 mmHg
